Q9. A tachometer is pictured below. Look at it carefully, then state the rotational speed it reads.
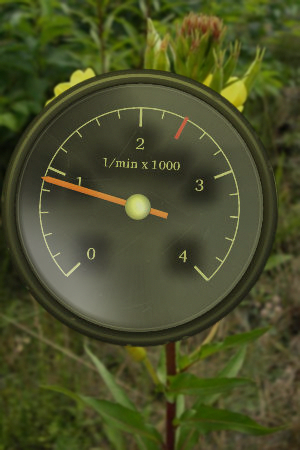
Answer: 900 rpm
